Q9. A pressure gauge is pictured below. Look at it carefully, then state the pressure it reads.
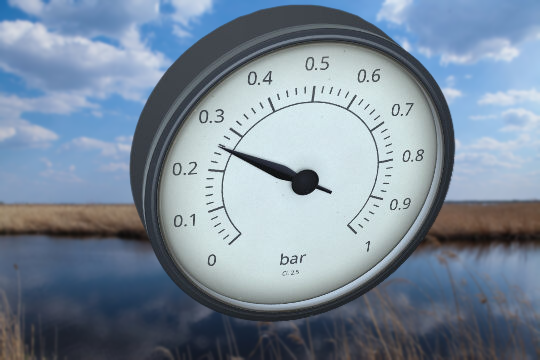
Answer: 0.26 bar
